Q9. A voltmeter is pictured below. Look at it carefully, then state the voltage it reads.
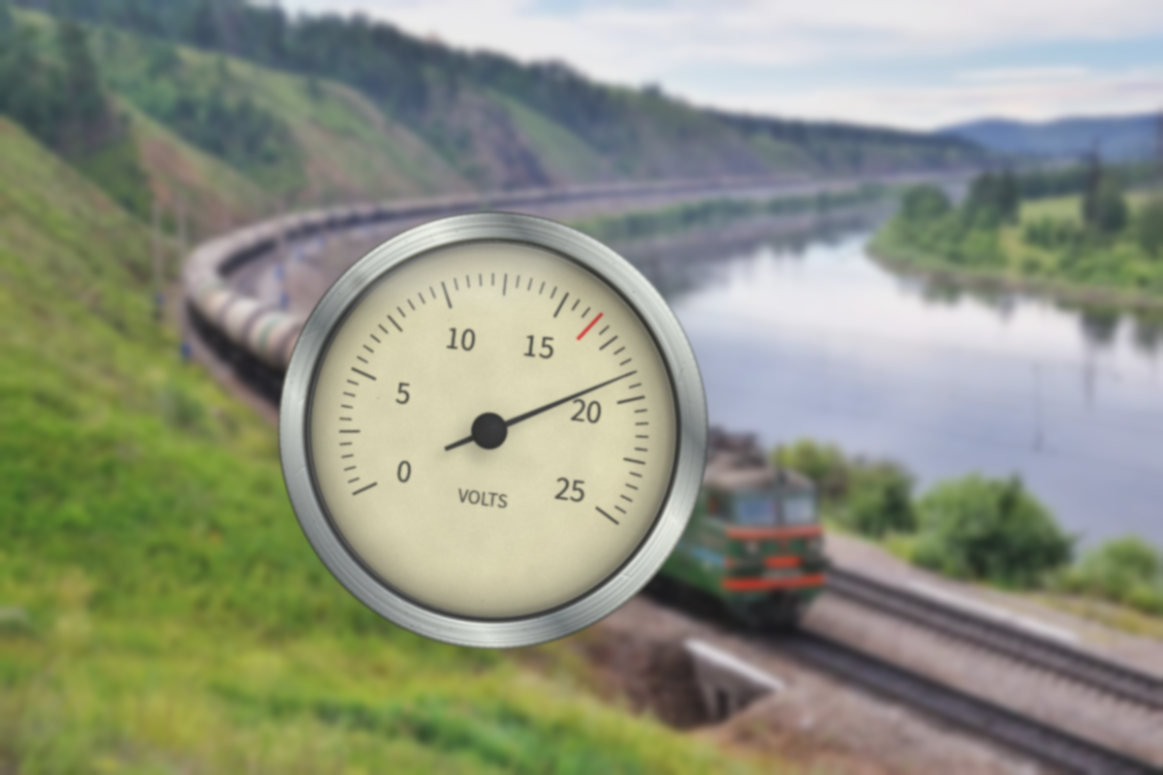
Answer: 19 V
